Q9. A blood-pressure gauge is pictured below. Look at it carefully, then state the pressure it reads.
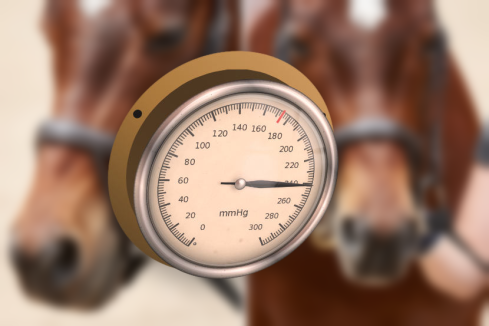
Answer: 240 mmHg
